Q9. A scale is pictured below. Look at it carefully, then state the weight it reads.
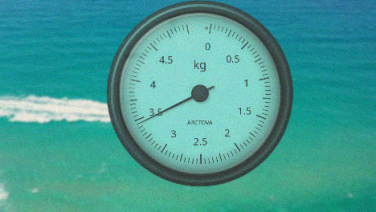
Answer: 3.45 kg
